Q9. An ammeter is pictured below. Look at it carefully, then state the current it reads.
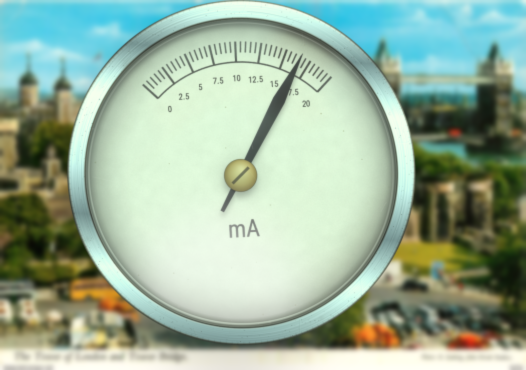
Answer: 16.5 mA
